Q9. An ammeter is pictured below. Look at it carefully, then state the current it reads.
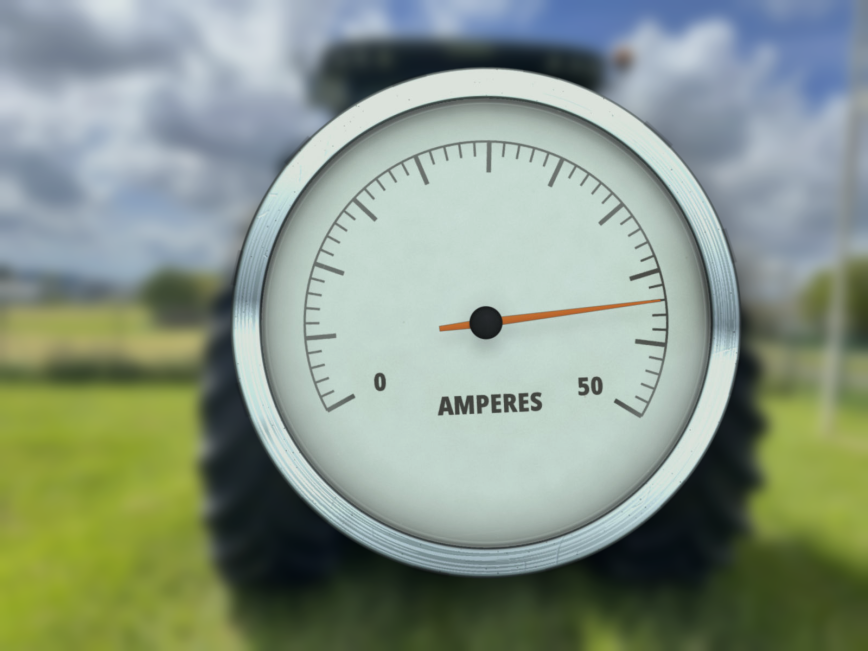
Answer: 42 A
